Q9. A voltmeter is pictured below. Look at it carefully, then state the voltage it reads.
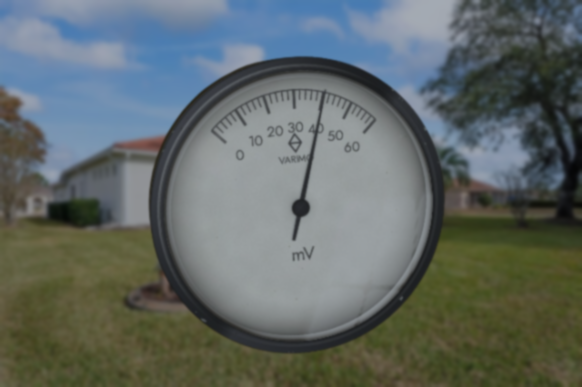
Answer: 40 mV
